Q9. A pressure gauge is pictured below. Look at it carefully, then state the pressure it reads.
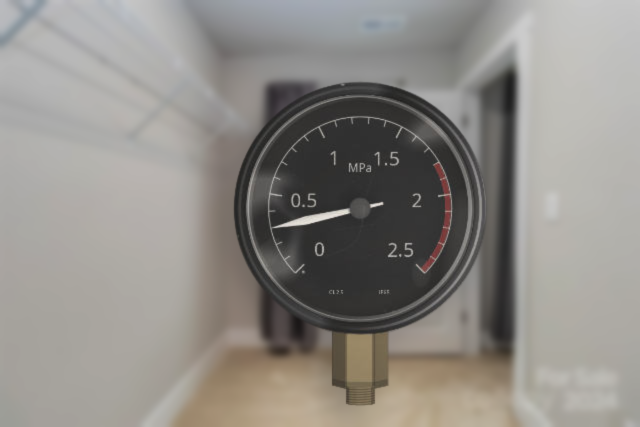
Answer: 0.3 MPa
